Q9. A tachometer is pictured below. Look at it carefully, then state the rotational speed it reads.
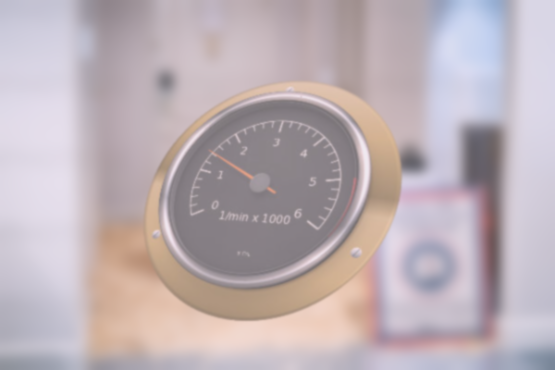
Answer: 1400 rpm
